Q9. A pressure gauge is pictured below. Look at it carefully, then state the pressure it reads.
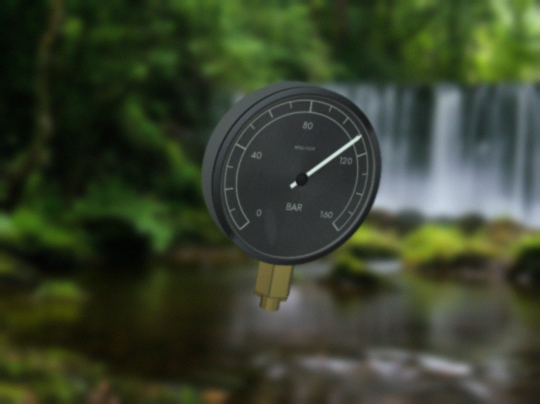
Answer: 110 bar
